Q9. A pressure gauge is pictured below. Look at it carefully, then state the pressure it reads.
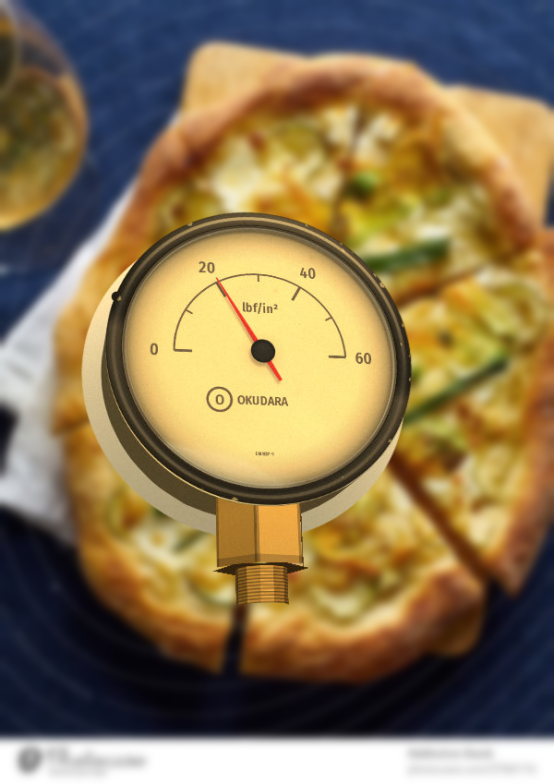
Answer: 20 psi
